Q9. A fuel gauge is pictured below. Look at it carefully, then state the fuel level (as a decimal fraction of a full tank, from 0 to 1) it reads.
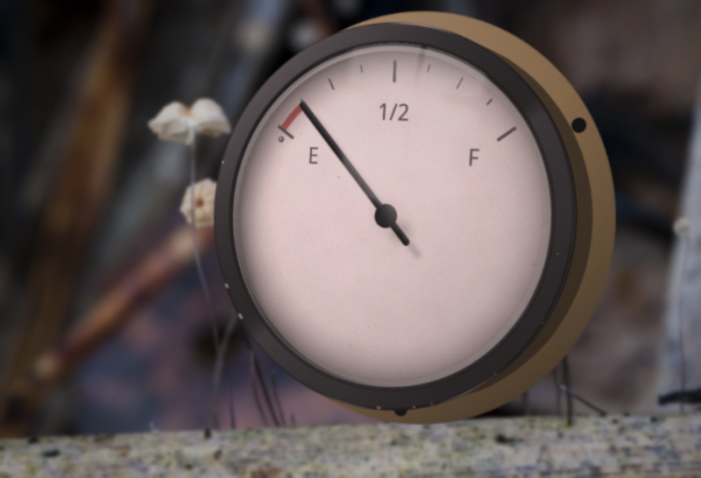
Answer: 0.125
